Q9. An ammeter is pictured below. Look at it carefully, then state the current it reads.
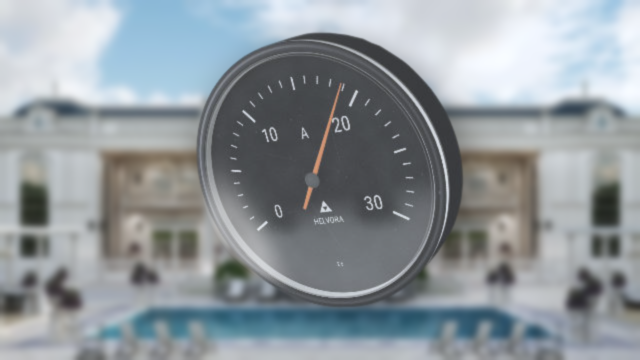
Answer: 19 A
